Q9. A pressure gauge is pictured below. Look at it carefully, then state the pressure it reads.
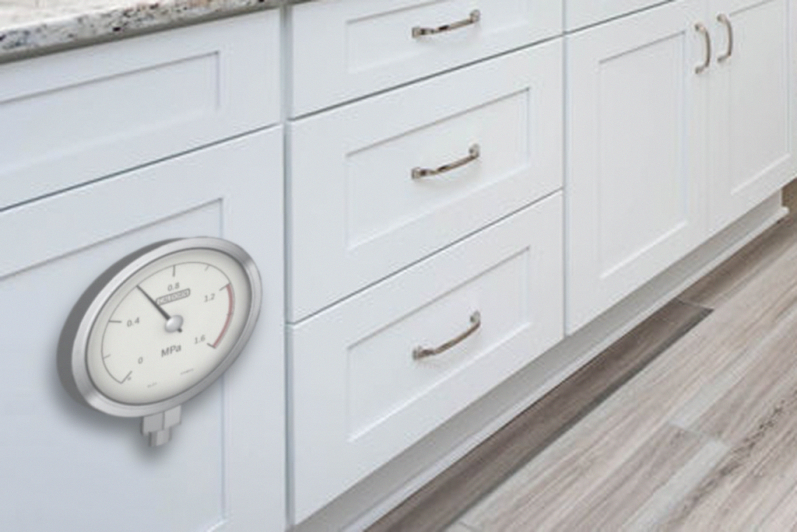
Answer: 0.6 MPa
